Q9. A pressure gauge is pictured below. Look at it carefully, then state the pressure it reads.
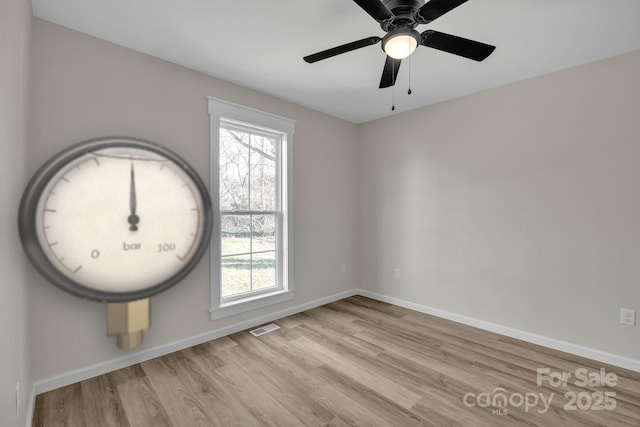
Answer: 50 bar
